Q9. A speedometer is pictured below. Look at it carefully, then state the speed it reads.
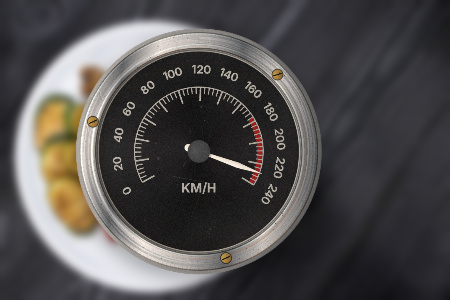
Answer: 228 km/h
